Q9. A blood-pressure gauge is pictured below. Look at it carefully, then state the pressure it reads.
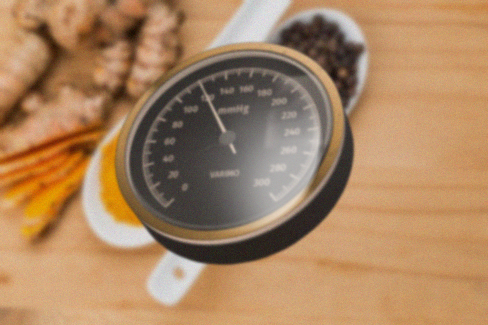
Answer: 120 mmHg
